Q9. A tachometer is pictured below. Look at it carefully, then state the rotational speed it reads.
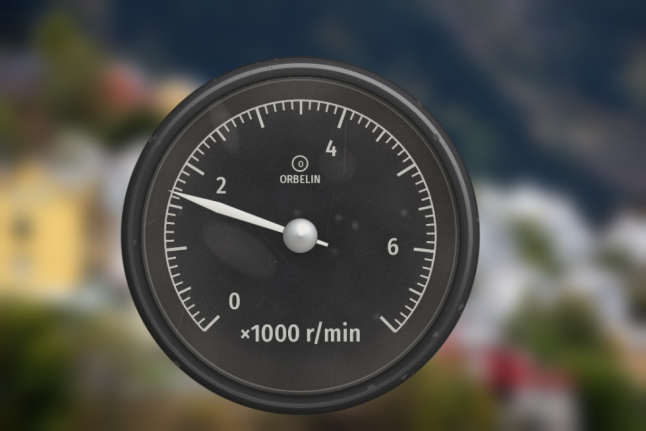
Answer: 1650 rpm
